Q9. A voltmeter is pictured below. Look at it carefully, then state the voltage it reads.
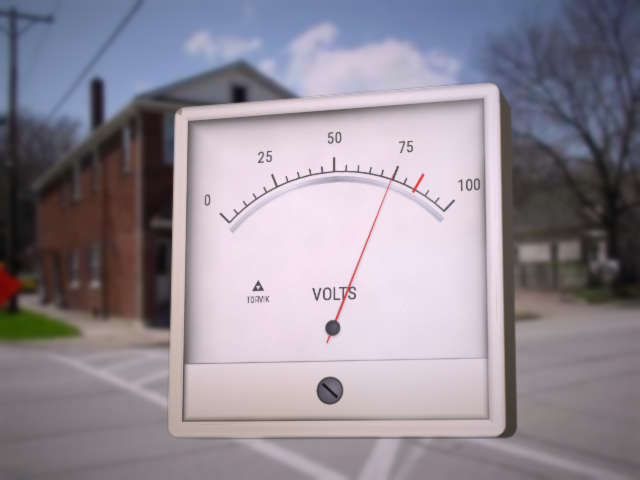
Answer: 75 V
